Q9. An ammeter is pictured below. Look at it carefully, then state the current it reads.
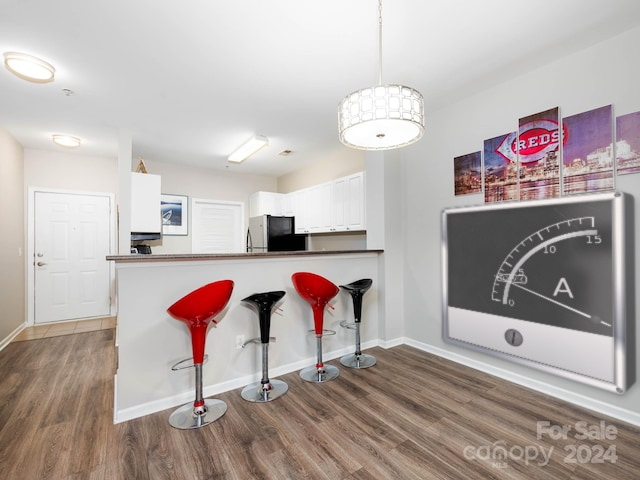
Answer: 3 A
